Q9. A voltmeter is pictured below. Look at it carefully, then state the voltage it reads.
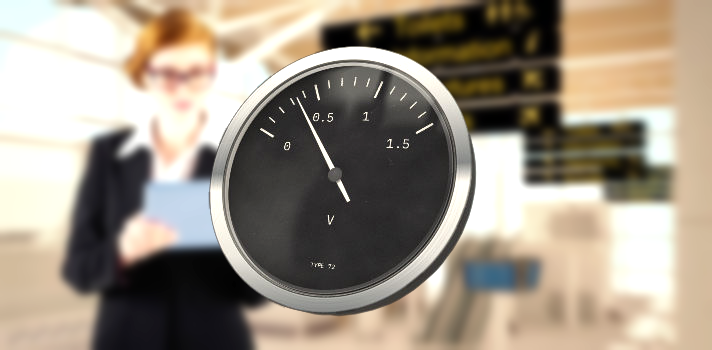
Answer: 0.35 V
